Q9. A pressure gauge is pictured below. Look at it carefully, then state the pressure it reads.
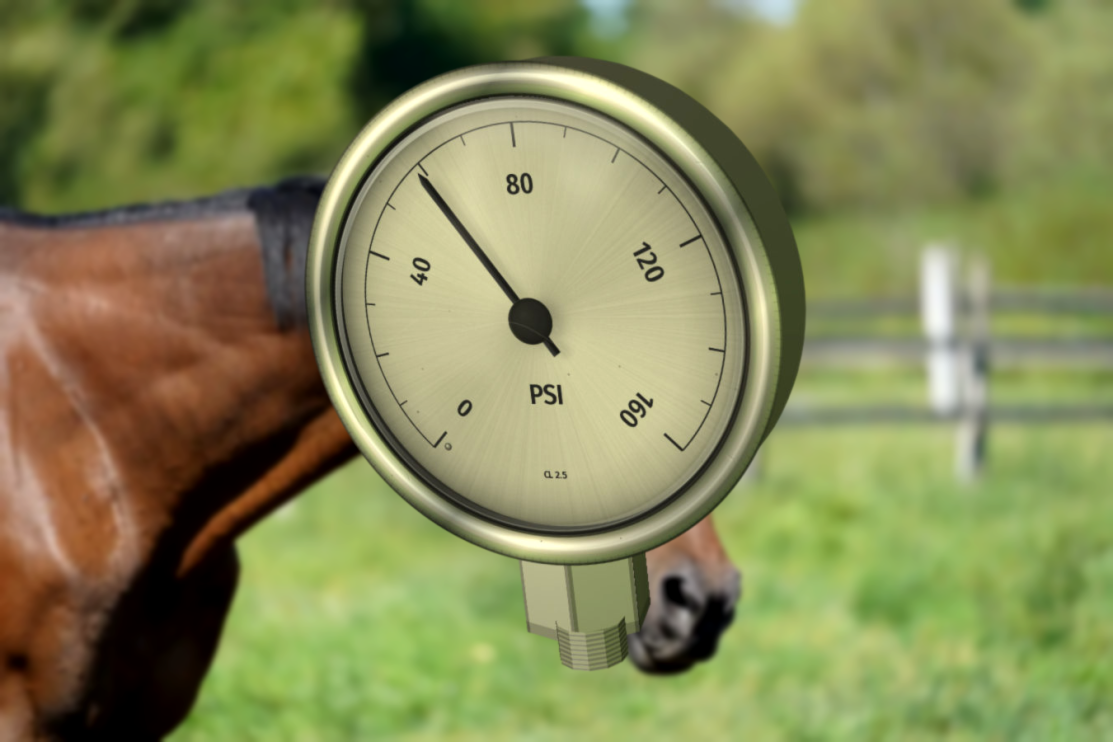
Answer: 60 psi
